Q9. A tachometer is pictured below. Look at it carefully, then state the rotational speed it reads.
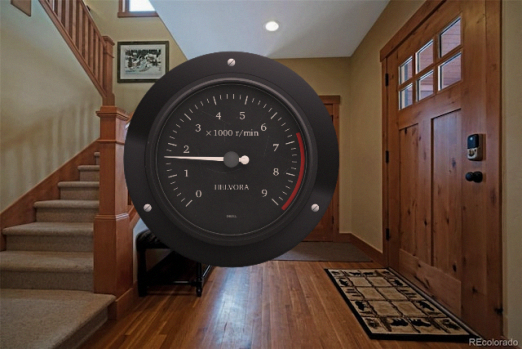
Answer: 1600 rpm
